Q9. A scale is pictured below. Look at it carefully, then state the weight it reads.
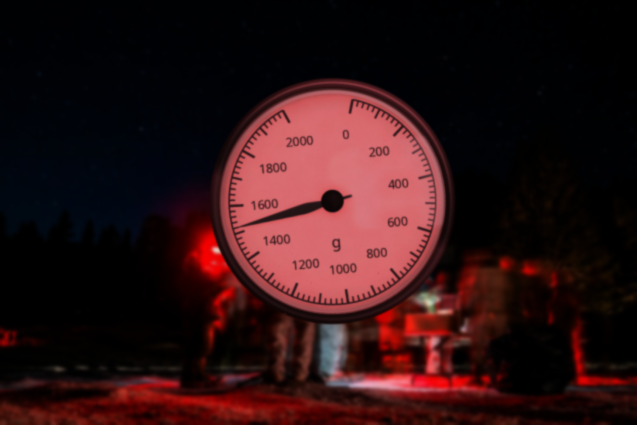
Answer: 1520 g
